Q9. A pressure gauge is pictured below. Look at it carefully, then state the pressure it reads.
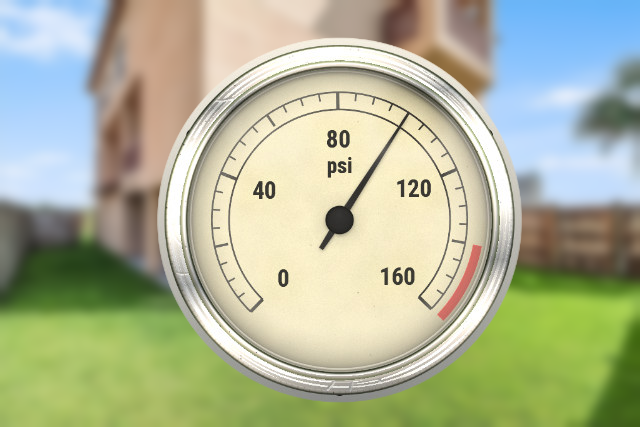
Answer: 100 psi
